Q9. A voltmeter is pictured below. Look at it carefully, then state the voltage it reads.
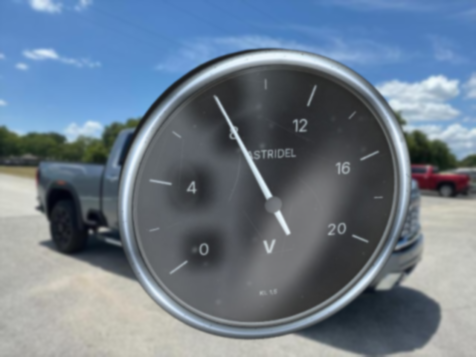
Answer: 8 V
